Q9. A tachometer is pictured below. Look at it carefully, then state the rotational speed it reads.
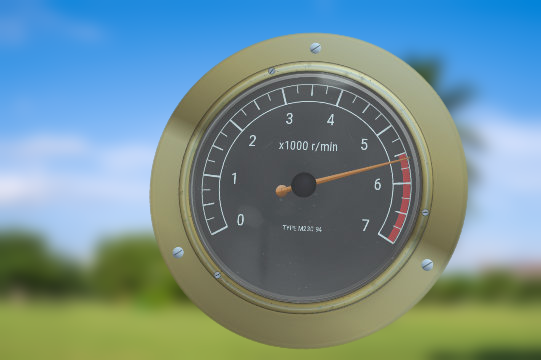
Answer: 5625 rpm
